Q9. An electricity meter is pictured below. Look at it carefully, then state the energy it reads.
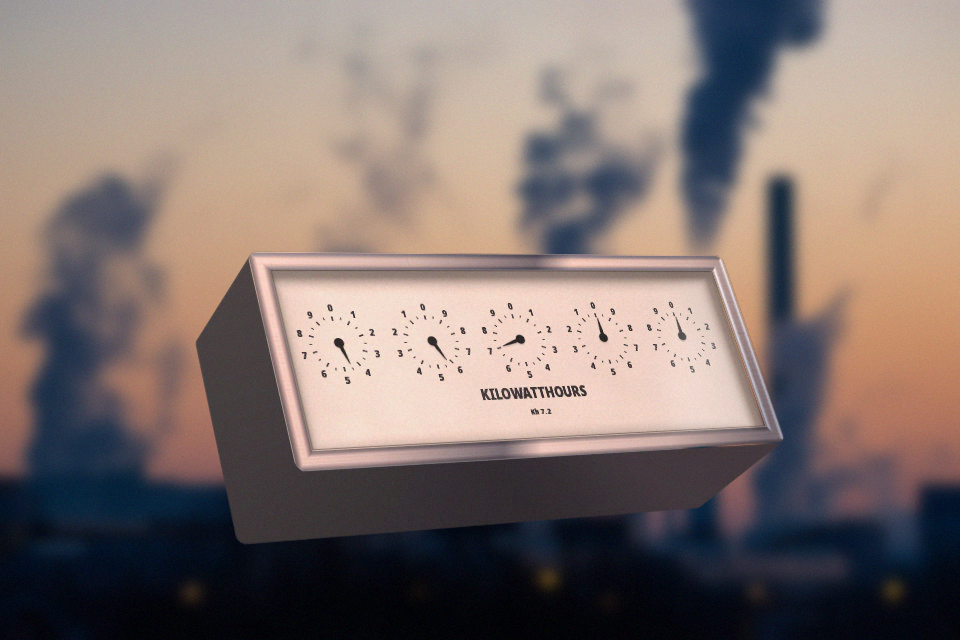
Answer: 45700 kWh
